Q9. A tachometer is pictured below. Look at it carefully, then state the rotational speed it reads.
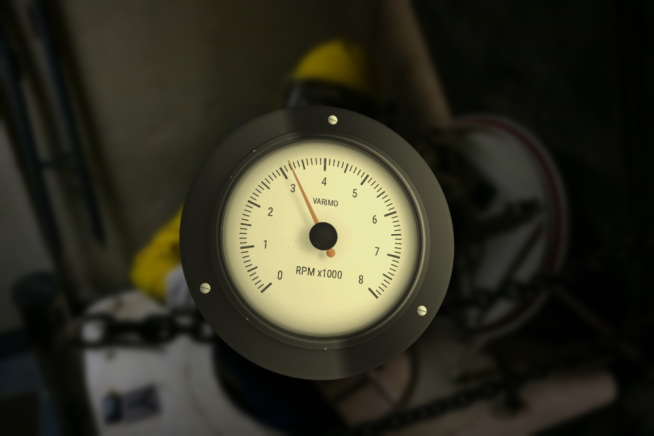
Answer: 3200 rpm
